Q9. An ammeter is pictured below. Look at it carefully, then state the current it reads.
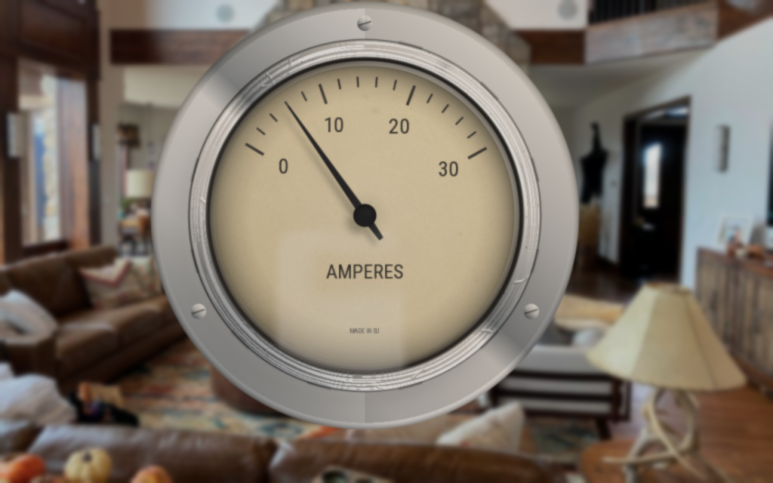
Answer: 6 A
